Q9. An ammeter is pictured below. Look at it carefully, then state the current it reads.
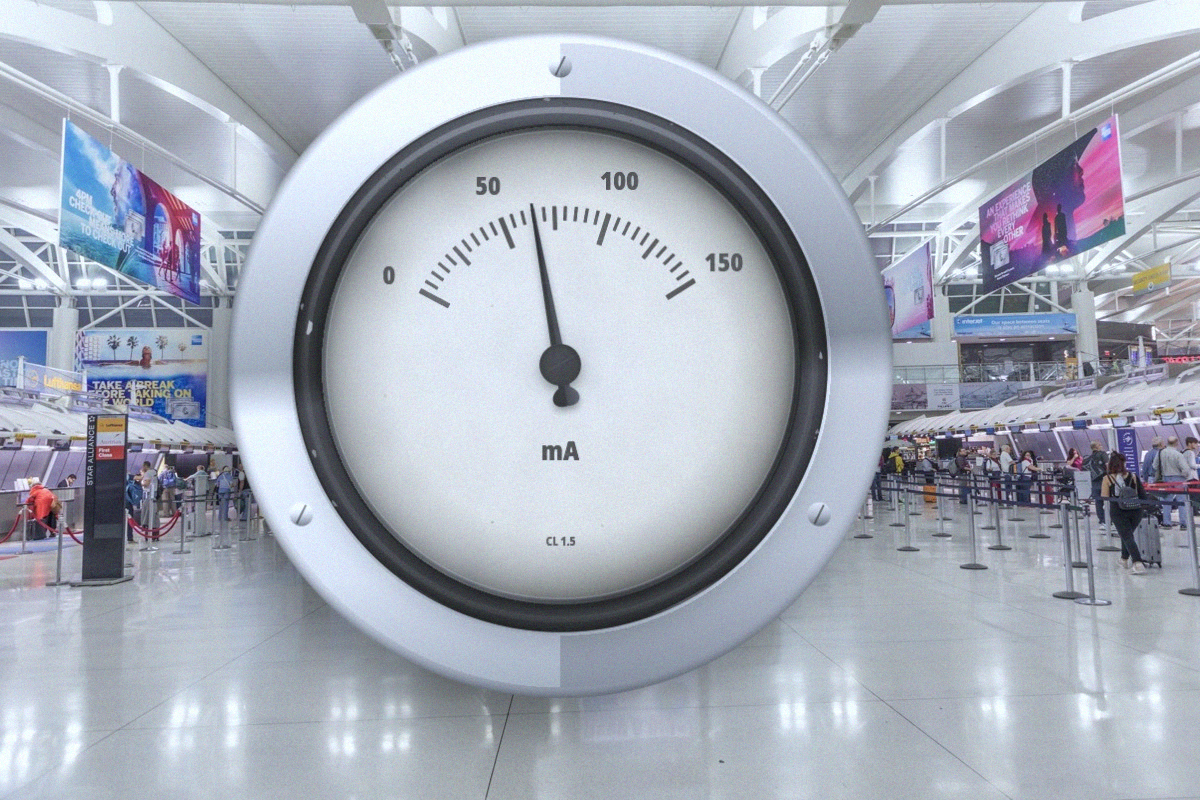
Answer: 65 mA
